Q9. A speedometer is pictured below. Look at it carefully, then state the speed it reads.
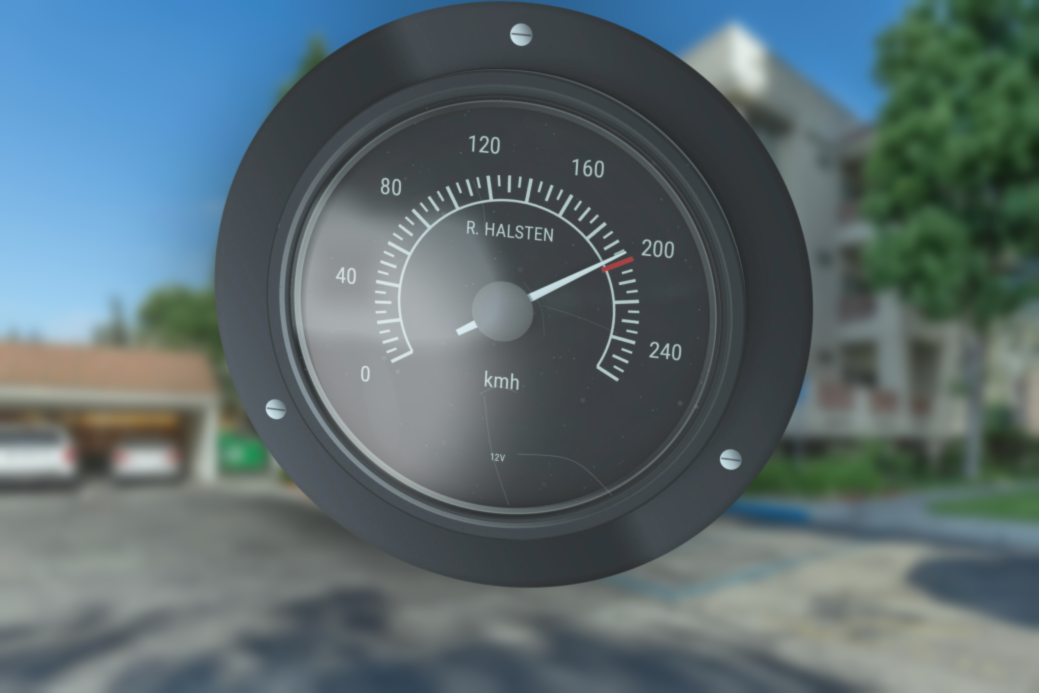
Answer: 195 km/h
